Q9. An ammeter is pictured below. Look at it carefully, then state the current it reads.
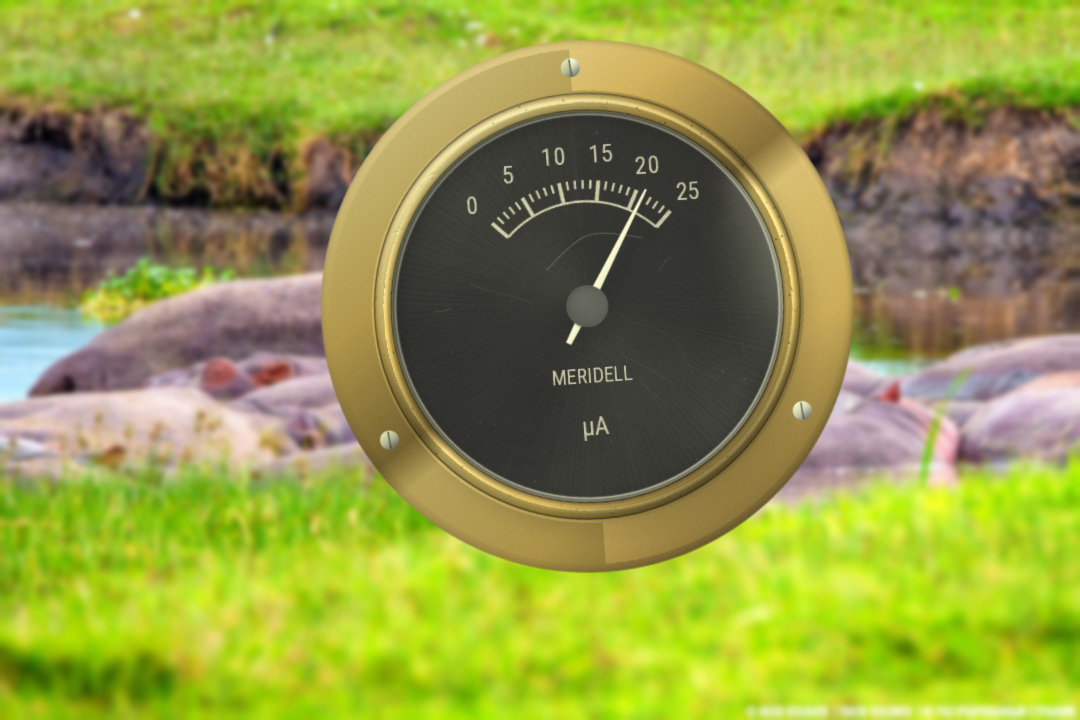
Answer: 21 µA
